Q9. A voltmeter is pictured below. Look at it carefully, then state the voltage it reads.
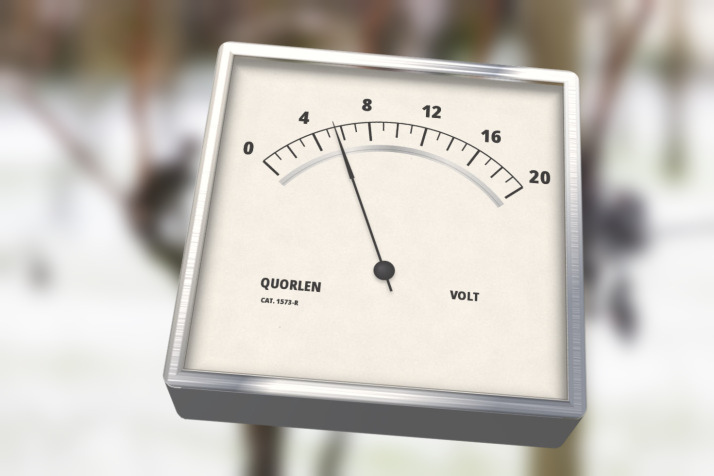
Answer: 5.5 V
